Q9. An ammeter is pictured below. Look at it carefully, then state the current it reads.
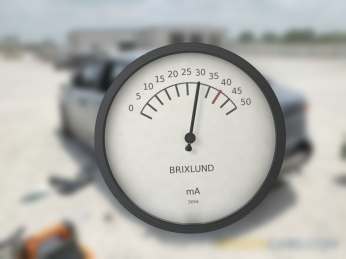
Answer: 30 mA
